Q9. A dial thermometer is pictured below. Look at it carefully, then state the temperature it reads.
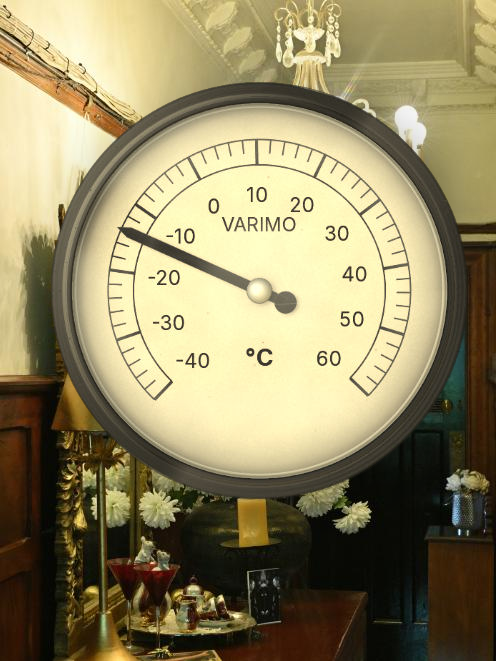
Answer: -14 °C
